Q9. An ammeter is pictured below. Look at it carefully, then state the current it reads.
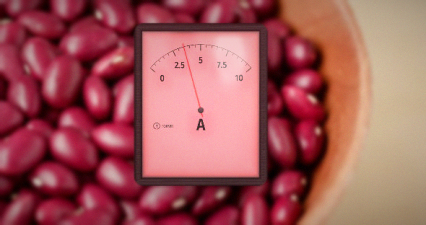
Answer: 3.5 A
